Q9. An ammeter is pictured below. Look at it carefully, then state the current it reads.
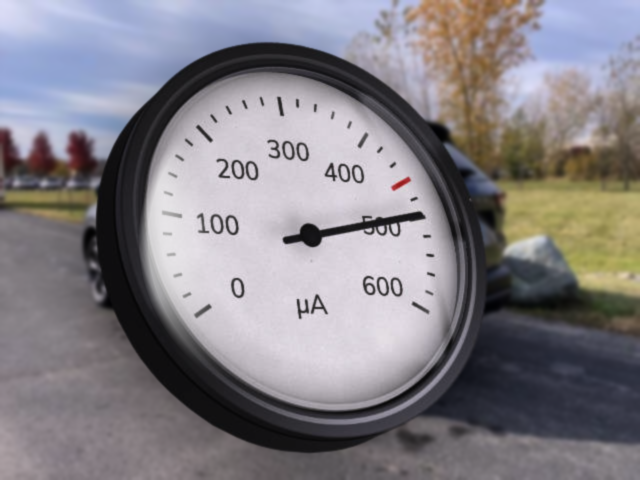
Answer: 500 µA
